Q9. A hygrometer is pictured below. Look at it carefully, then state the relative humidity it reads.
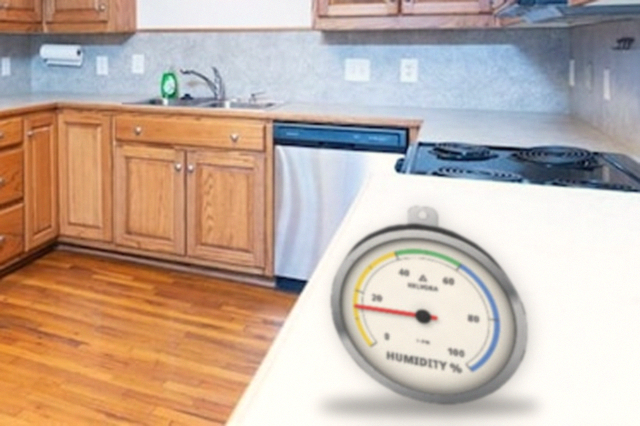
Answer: 15 %
